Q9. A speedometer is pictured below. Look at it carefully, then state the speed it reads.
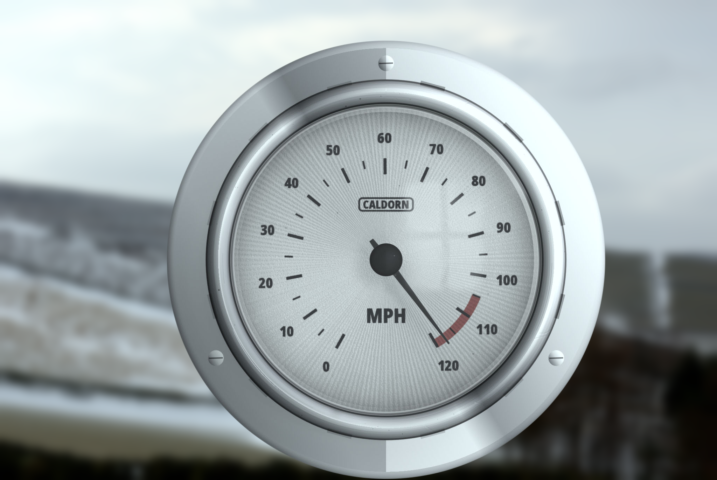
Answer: 117.5 mph
